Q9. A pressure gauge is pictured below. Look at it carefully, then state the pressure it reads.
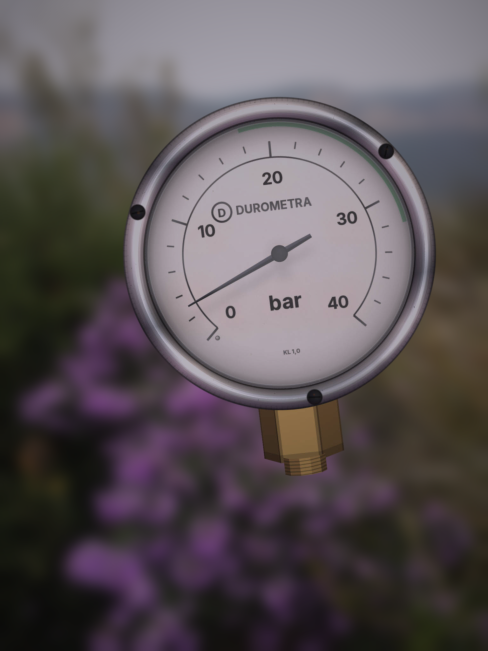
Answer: 3 bar
